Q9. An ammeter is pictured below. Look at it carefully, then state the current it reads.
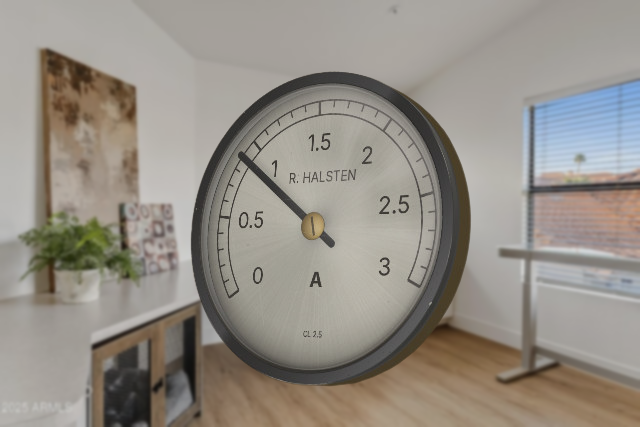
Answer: 0.9 A
